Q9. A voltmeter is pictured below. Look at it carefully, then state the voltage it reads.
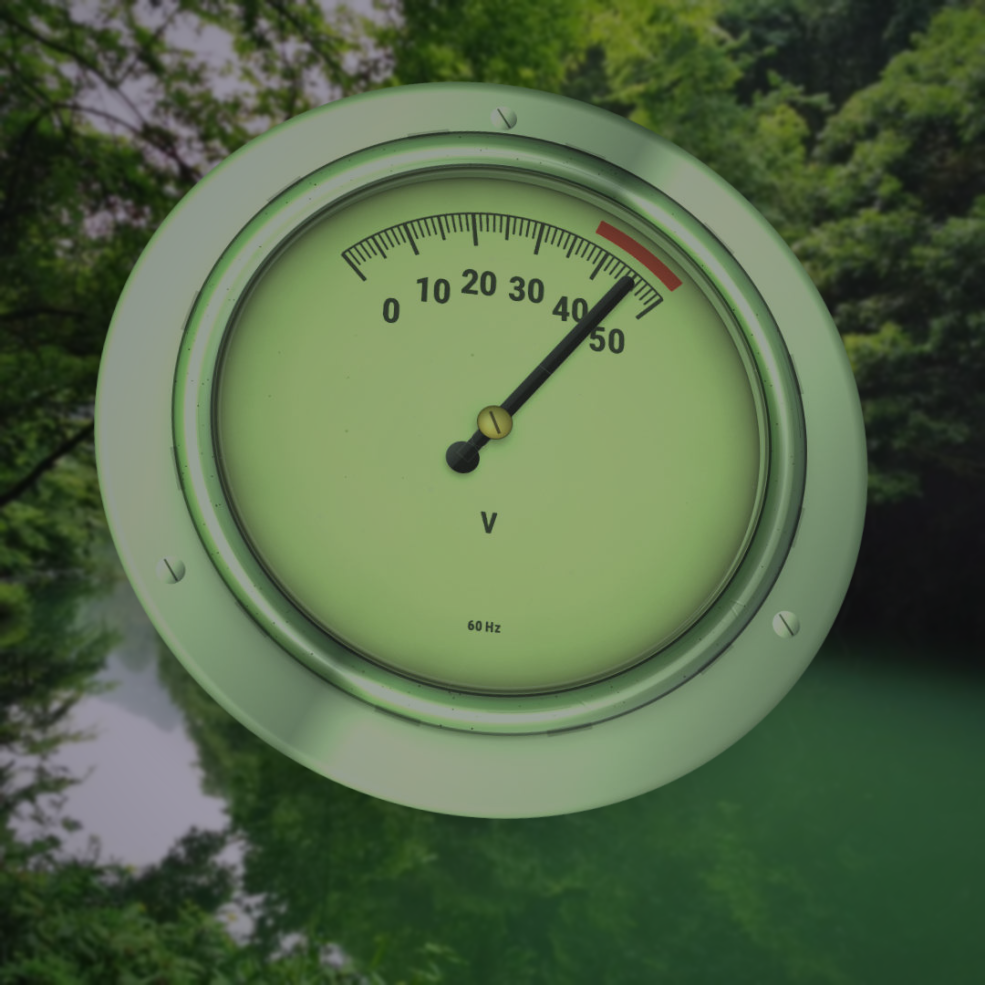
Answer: 45 V
